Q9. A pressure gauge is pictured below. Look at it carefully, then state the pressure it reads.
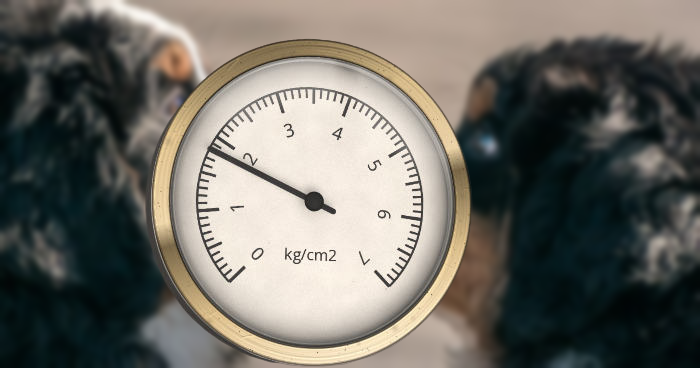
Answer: 1.8 kg/cm²
